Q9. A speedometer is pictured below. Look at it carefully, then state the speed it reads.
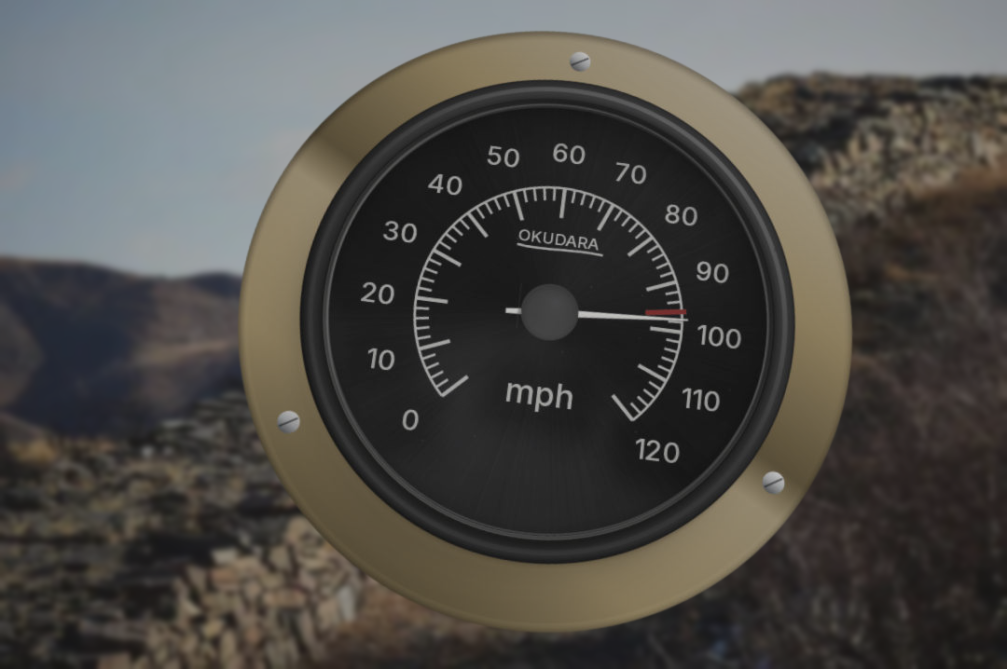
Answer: 98 mph
